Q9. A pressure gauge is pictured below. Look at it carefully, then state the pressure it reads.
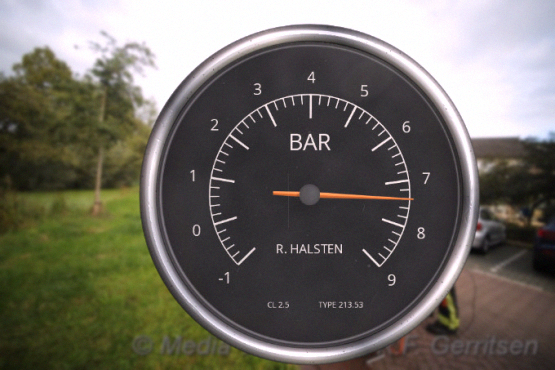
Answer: 7.4 bar
